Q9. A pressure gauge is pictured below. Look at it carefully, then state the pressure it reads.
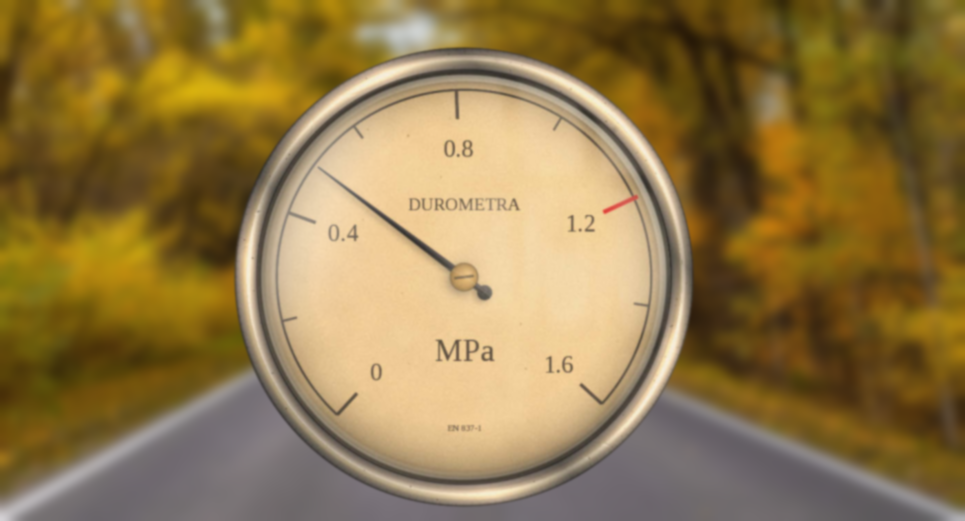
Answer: 0.5 MPa
